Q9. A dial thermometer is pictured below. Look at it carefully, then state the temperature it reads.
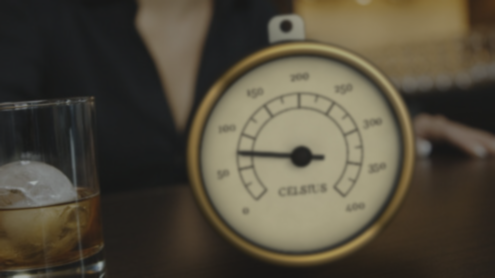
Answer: 75 °C
